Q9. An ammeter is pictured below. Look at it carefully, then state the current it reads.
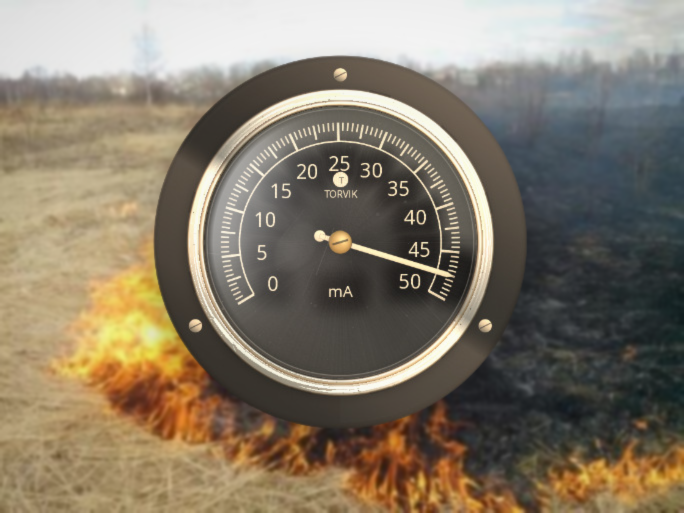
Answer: 47.5 mA
